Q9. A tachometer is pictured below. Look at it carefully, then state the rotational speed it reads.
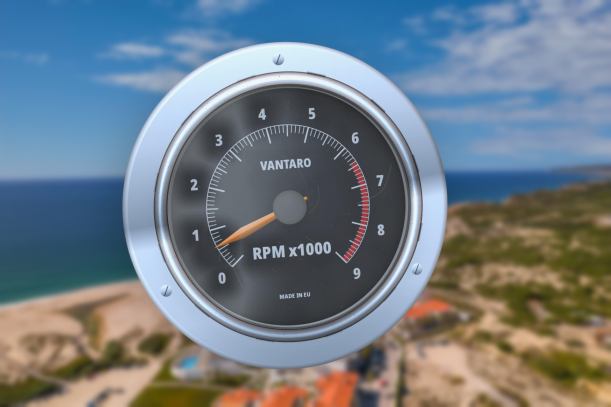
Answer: 600 rpm
